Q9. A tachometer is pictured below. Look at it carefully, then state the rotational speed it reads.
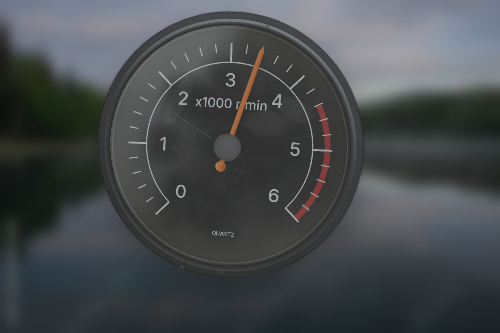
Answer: 3400 rpm
